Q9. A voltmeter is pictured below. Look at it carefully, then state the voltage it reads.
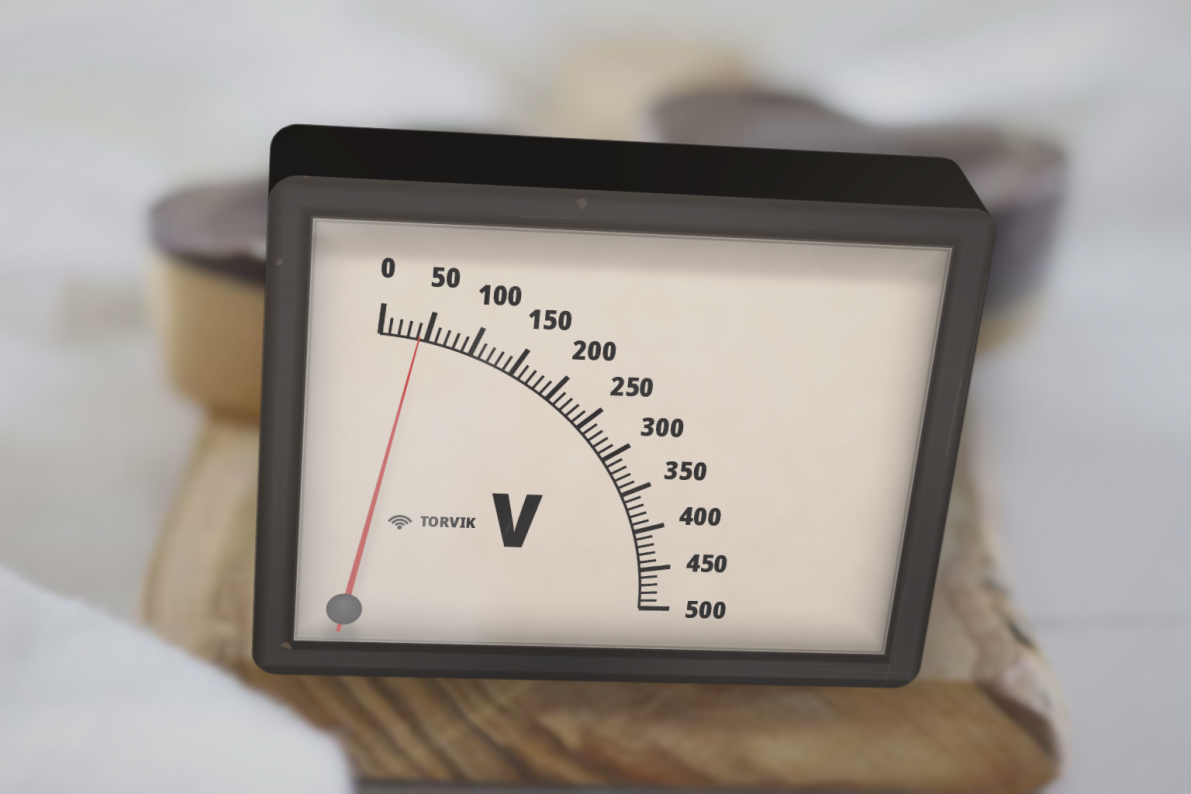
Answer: 40 V
